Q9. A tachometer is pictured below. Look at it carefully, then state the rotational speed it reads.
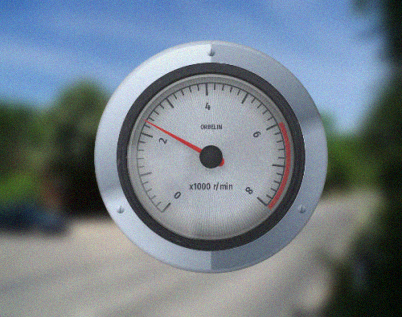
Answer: 2300 rpm
